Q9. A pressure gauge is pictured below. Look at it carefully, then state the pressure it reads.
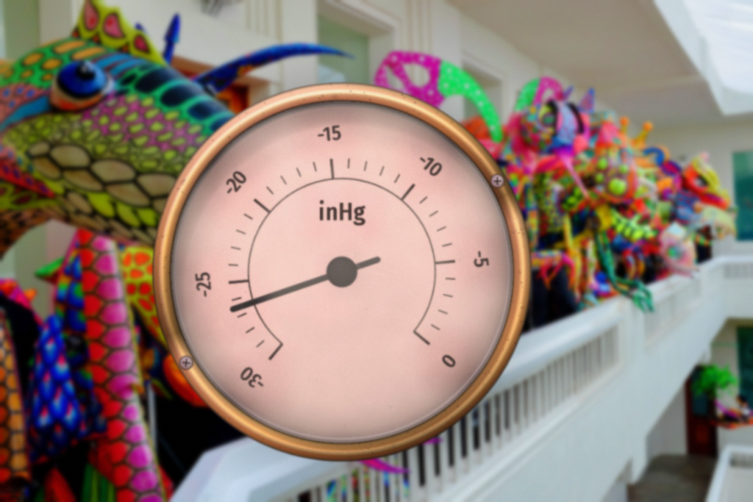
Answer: -26.5 inHg
